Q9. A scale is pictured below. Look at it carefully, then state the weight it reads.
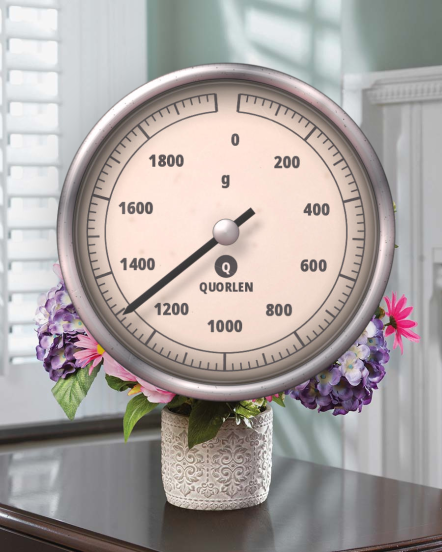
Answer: 1290 g
